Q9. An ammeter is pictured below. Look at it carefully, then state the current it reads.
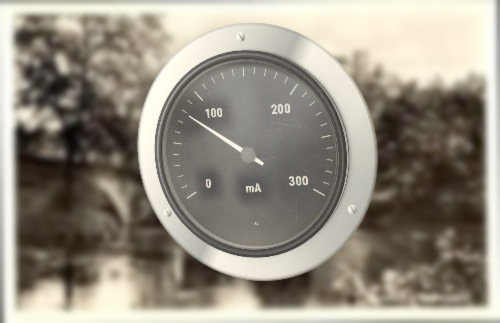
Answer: 80 mA
